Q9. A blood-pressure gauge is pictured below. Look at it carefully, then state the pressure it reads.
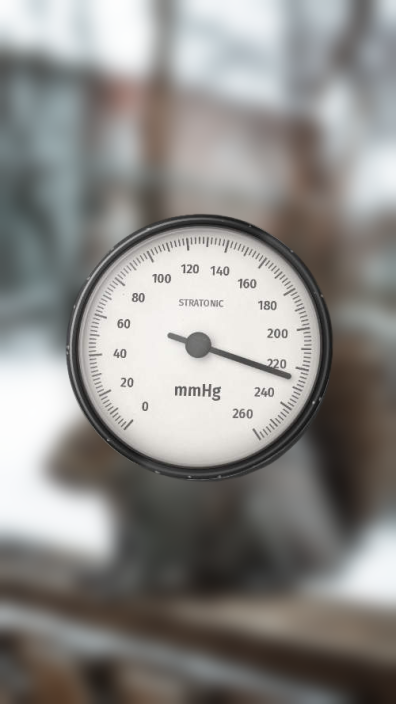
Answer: 226 mmHg
